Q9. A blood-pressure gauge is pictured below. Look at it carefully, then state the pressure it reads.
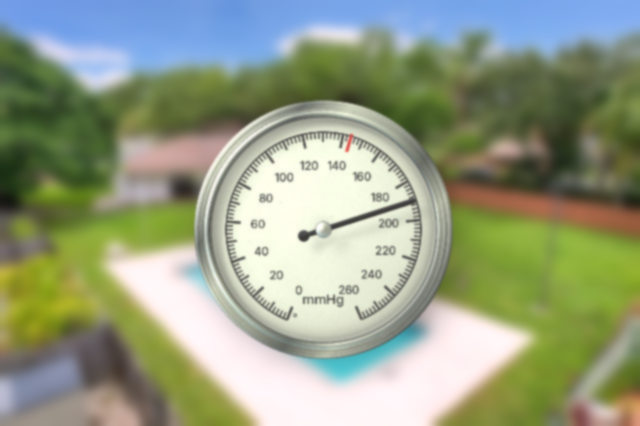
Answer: 190 mmHg
